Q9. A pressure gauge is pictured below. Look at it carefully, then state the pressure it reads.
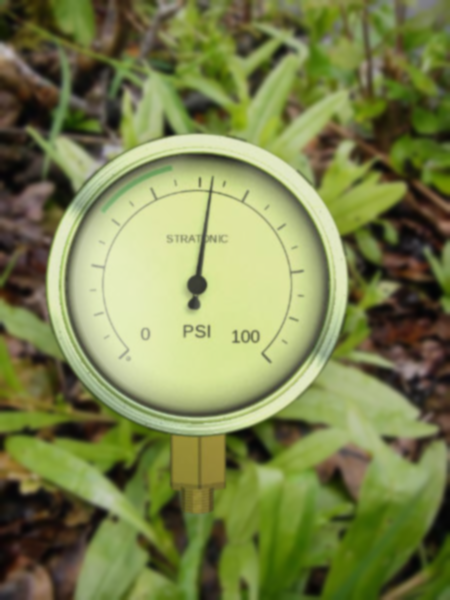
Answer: 52.5 psi
